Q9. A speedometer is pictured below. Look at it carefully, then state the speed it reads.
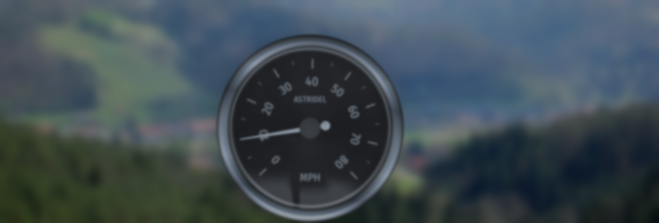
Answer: 10 mph
